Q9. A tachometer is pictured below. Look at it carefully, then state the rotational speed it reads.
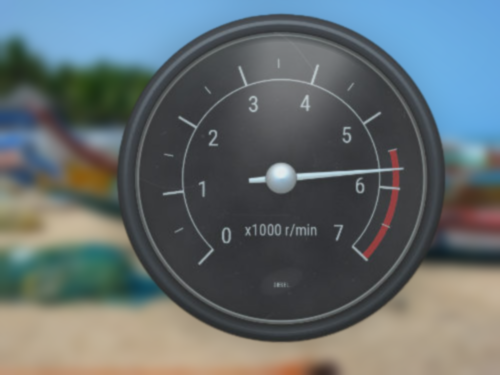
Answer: 5750 rpm
